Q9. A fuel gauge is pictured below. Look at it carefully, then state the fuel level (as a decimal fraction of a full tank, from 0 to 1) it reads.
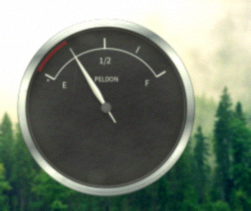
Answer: 0.25
